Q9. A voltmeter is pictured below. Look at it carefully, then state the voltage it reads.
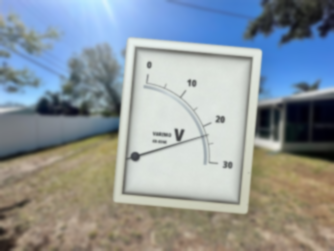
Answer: 22.5 V
